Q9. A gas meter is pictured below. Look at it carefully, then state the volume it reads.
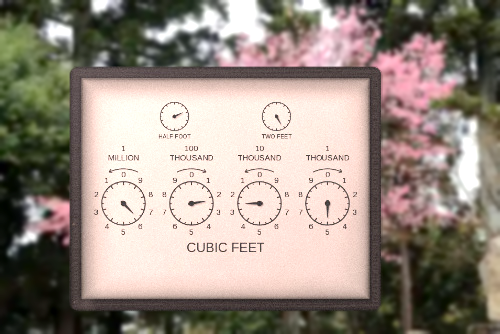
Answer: 622500 ft³
